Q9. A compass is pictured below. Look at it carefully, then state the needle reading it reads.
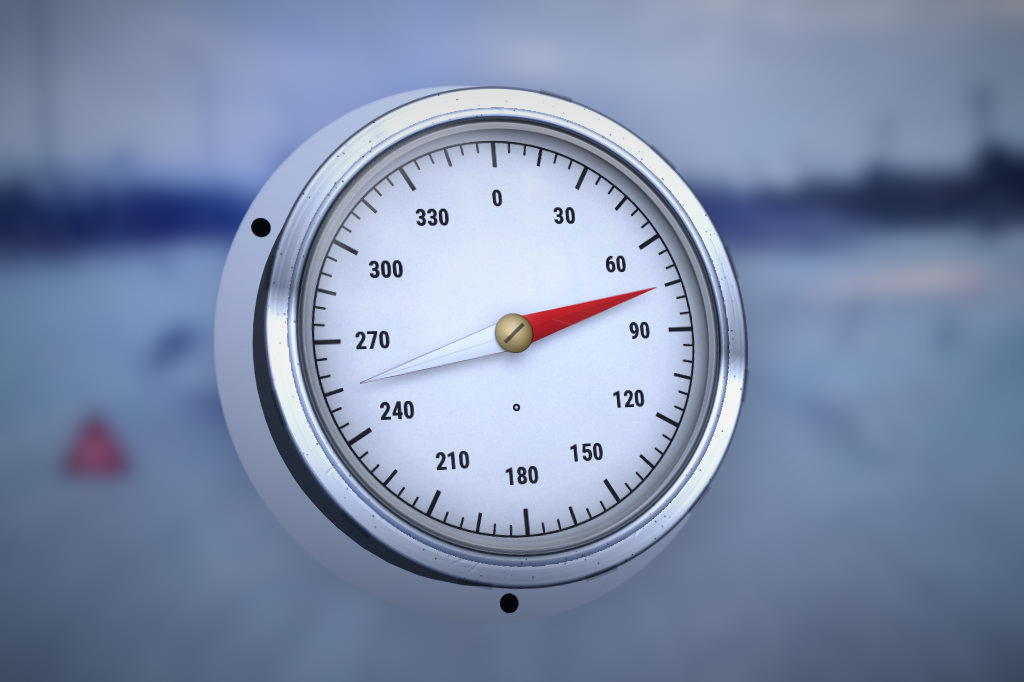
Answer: 75 °
